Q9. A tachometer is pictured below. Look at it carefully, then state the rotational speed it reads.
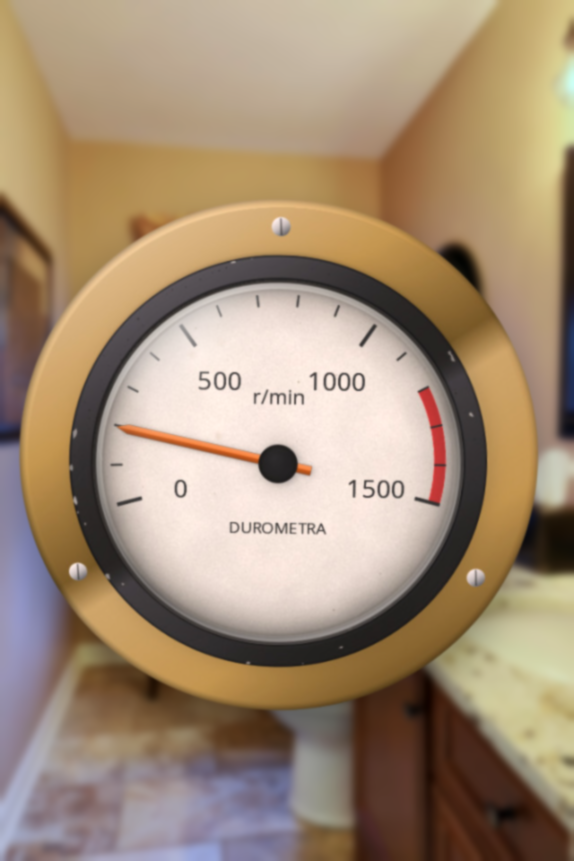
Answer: 200 rpm
